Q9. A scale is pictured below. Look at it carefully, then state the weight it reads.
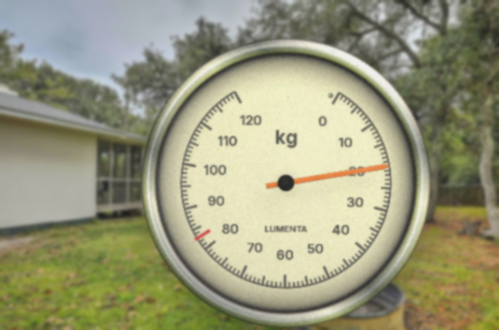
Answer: 20 kg
